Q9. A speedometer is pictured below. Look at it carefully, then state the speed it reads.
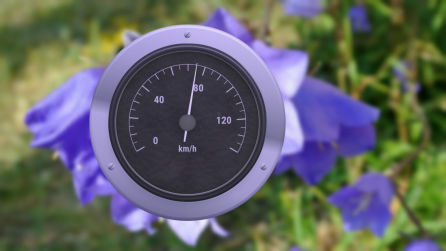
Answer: 75 km/h
